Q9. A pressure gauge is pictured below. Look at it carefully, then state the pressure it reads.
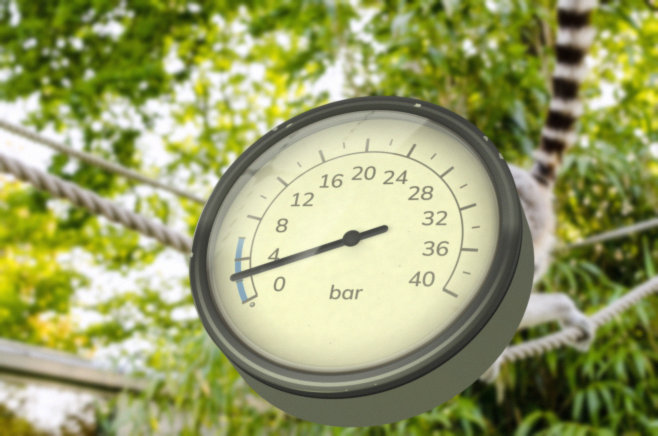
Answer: 2 bar
